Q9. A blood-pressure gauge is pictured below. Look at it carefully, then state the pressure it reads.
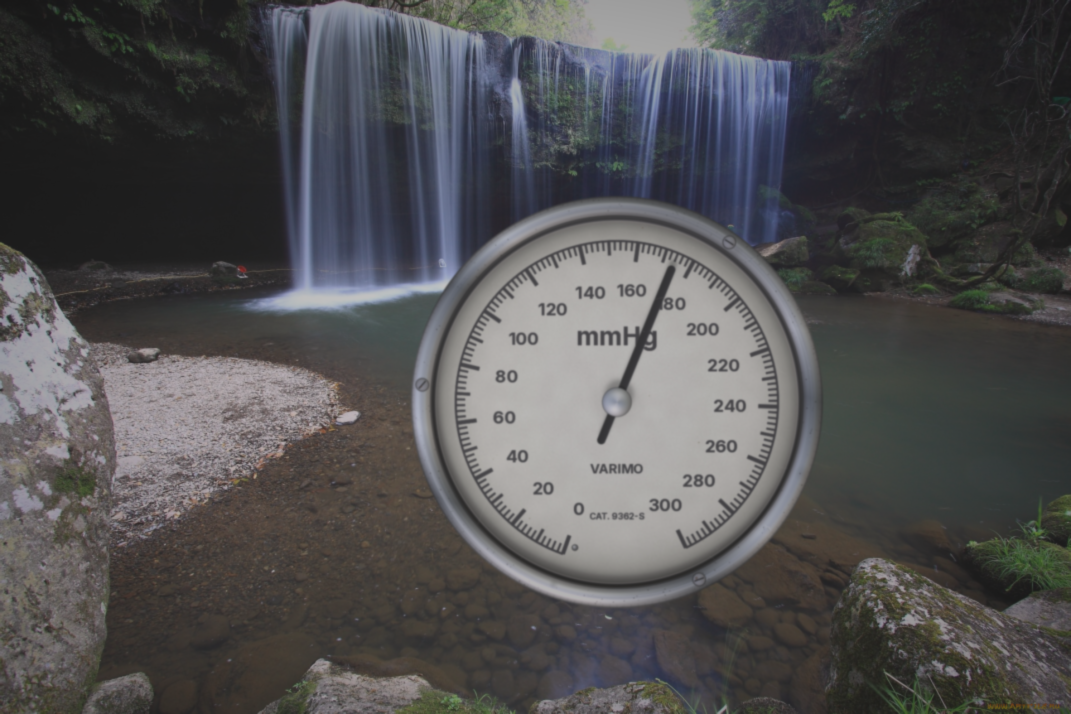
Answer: 174 mmHg
